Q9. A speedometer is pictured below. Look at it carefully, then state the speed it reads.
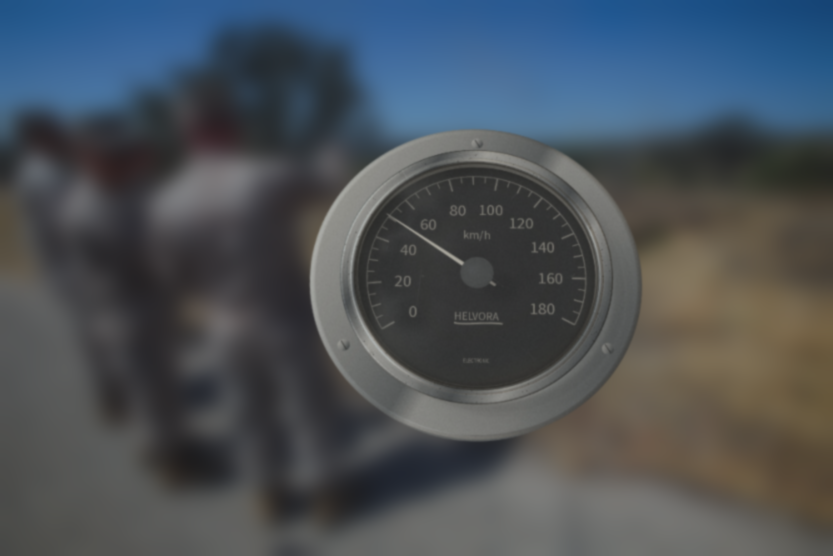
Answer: 50 km/h
